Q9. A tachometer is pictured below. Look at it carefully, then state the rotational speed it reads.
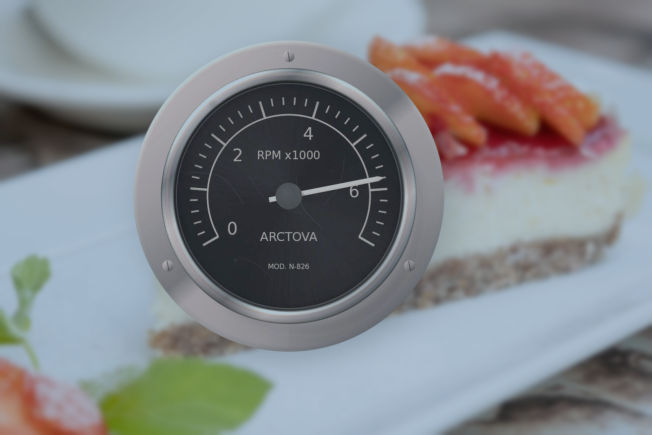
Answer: 5800 rpm
